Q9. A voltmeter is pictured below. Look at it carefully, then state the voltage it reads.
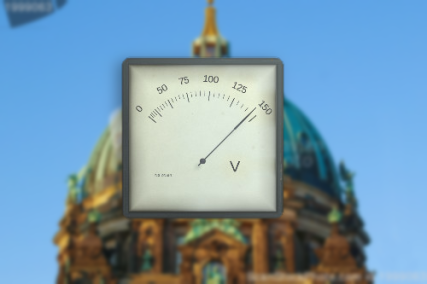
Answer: 145 V
